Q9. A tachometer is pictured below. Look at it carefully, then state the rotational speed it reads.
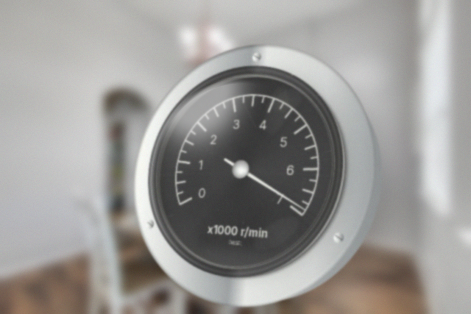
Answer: 6875 rpm
